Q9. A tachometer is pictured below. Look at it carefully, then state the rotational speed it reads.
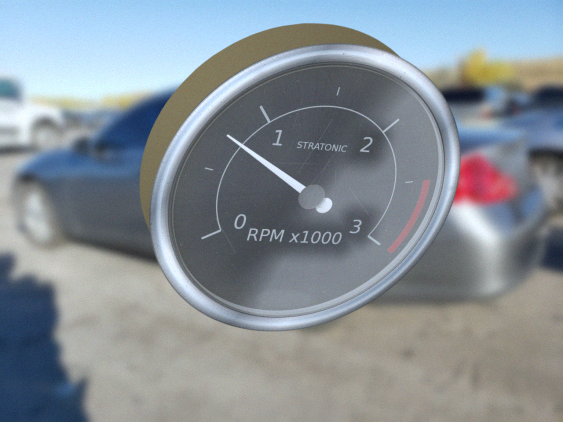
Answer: 750 rpm
